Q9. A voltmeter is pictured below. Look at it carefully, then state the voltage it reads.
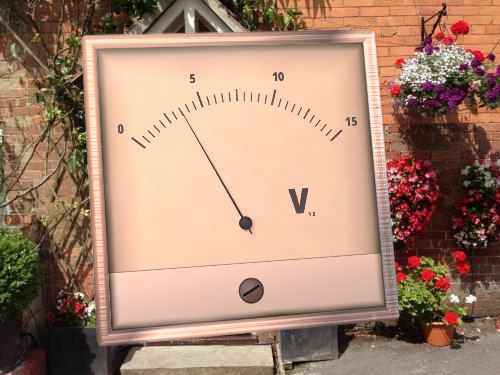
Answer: 3.5 V
